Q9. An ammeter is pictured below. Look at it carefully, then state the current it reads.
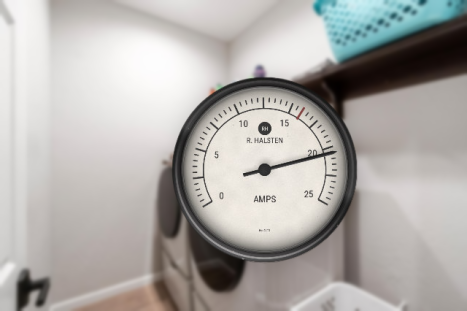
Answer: 20.5 A
